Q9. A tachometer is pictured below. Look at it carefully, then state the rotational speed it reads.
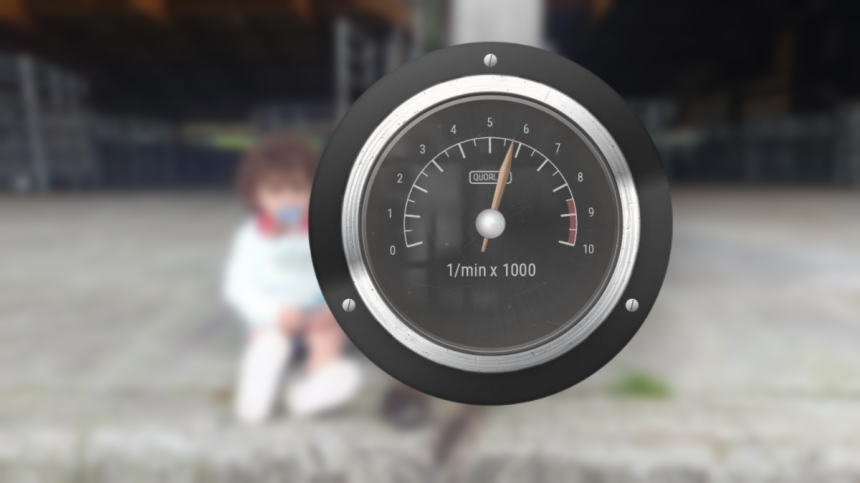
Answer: 5750 rpm
